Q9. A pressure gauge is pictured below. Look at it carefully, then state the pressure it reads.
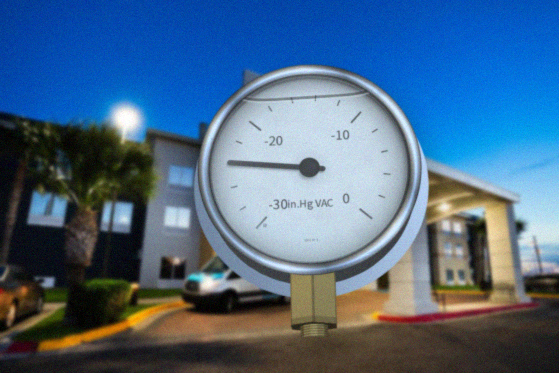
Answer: -24 inHg
